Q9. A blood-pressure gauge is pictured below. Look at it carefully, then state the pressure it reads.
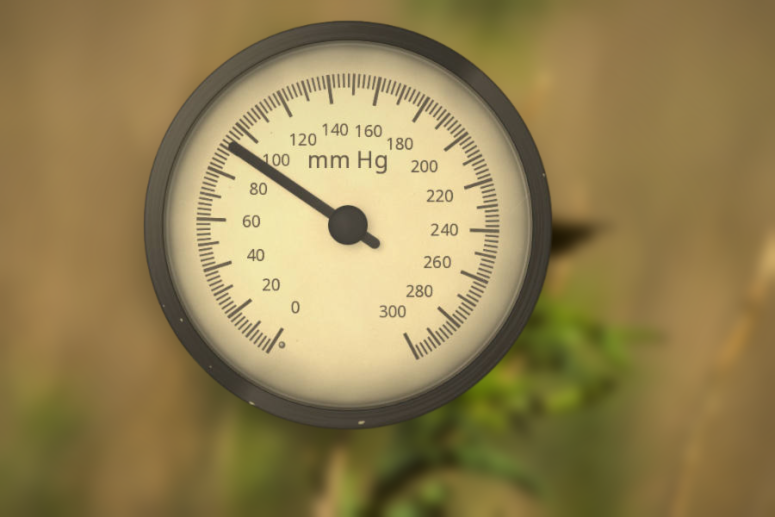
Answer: 92 mmHg
